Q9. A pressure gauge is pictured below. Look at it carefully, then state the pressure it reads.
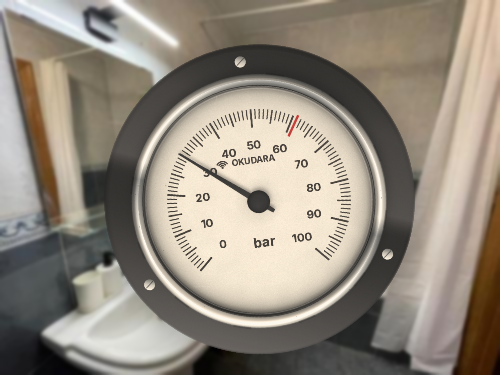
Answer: 30 bar
